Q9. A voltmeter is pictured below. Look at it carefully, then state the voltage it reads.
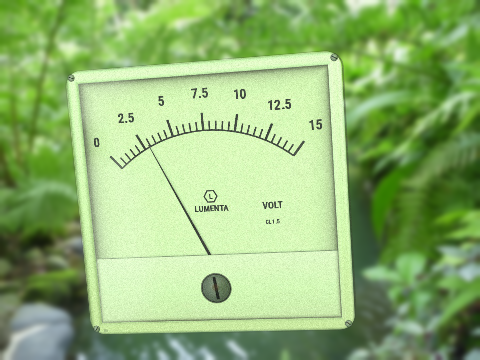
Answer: 3 V
